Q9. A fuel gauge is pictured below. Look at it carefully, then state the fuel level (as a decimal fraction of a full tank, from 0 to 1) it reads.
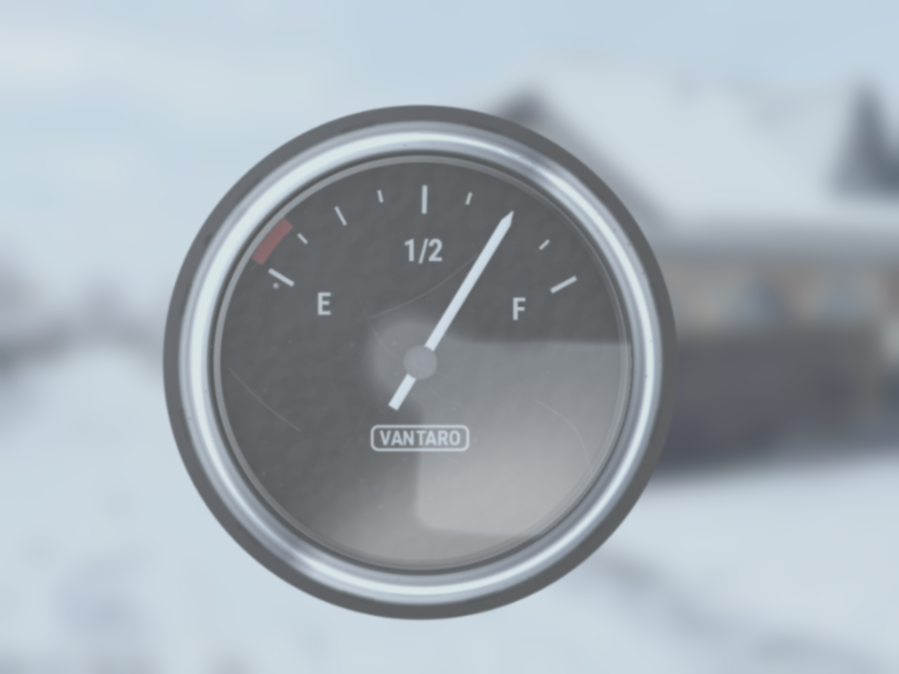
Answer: 0.75
